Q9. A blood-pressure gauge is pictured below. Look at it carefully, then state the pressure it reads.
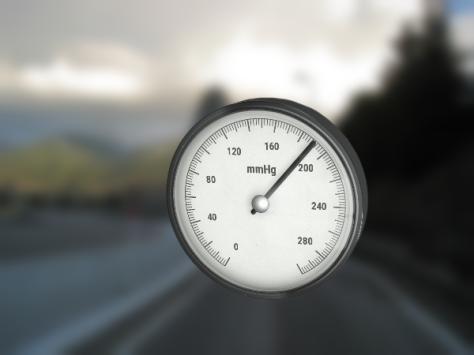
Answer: 190 mmHg
